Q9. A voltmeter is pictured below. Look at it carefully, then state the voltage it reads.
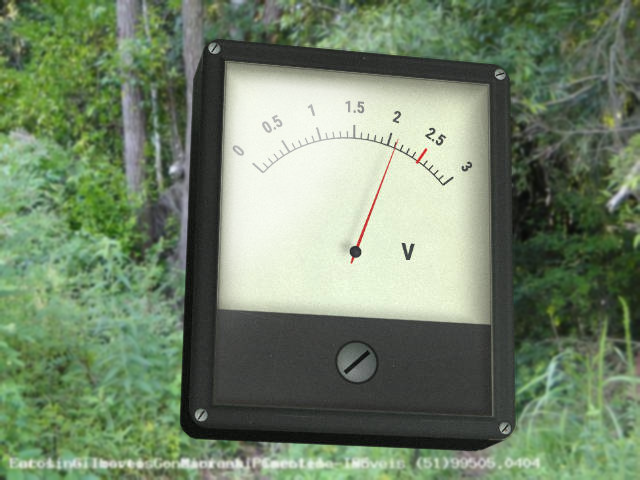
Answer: 2.1 V
